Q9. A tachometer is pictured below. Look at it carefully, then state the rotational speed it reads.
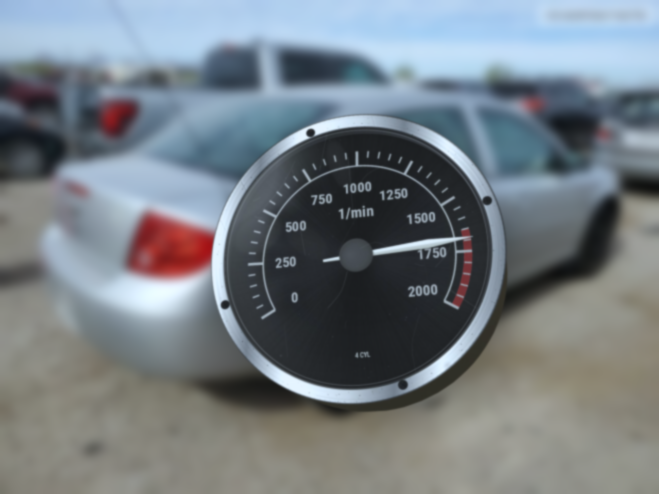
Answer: 1700 rpm
